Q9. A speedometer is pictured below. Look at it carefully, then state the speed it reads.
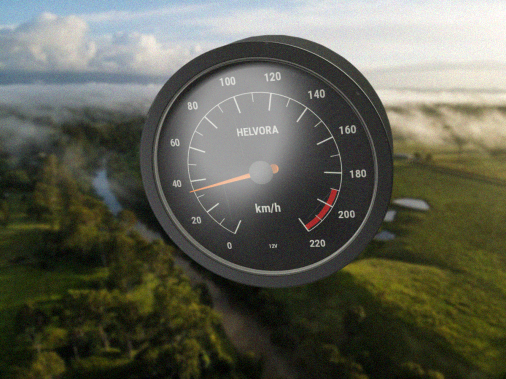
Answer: 35 km/h
